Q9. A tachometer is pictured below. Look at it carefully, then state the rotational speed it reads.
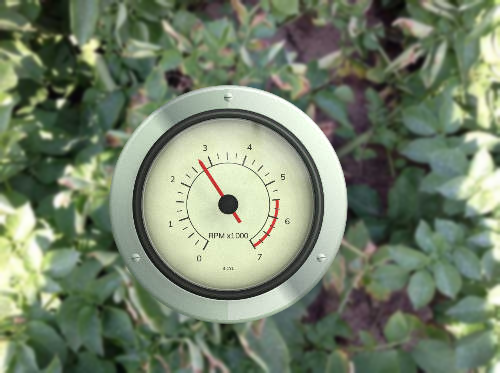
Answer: 2750 rpm
